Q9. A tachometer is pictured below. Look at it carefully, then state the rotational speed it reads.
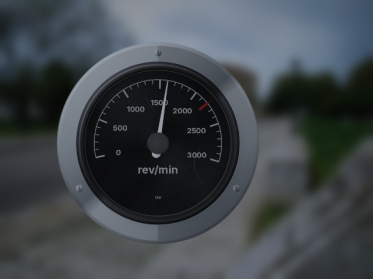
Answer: 1600 rpm
